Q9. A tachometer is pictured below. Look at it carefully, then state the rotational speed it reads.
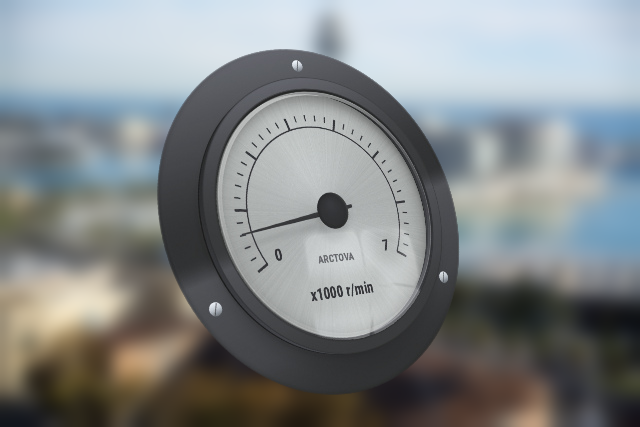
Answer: 600 rpm
